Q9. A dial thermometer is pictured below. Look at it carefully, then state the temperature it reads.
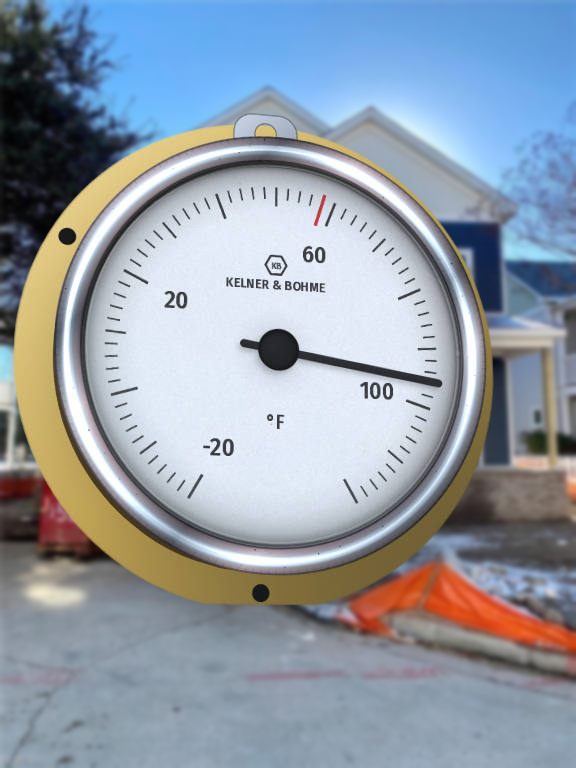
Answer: 96 °F
